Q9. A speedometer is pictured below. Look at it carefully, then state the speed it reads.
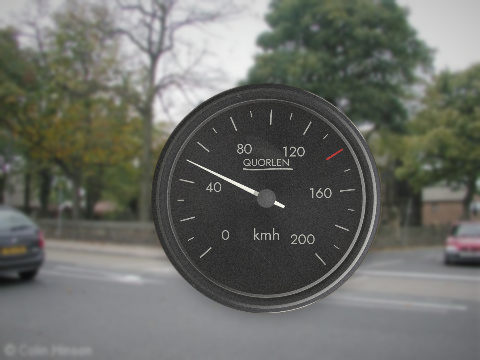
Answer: 50 km/h
